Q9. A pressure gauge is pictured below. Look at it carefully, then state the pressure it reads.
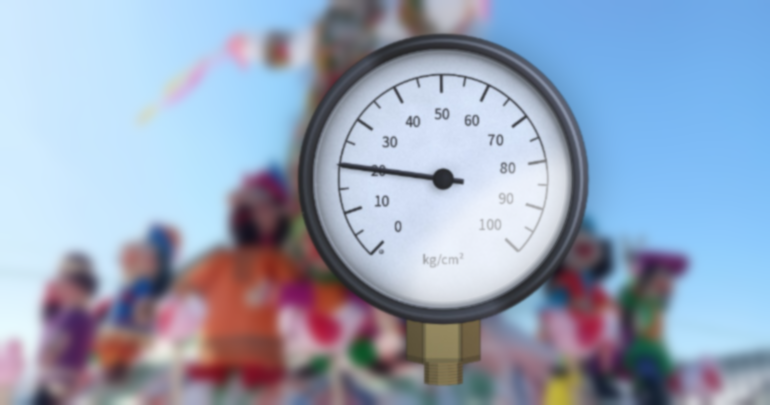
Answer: 20 kg/cm²
